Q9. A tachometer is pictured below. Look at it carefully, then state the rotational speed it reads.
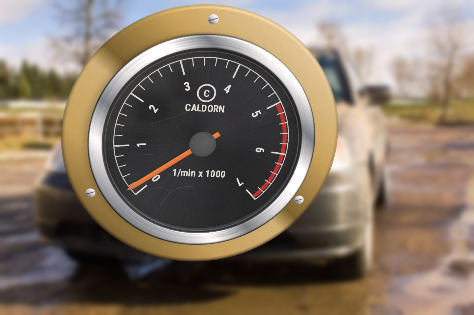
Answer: 200 rpm
